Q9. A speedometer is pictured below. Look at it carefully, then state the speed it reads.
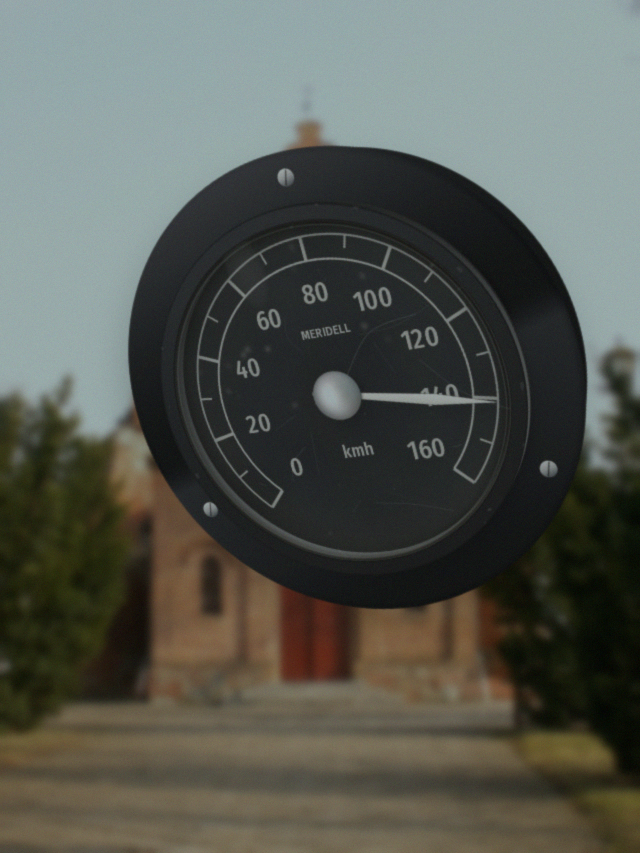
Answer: 140 km/h
